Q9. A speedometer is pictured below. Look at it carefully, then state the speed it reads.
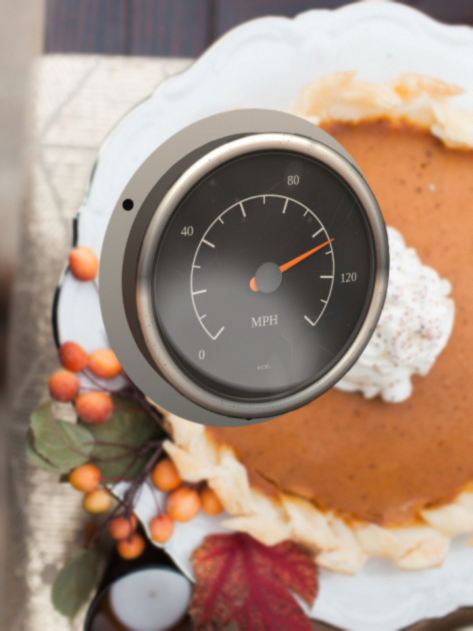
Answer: 105 mph
